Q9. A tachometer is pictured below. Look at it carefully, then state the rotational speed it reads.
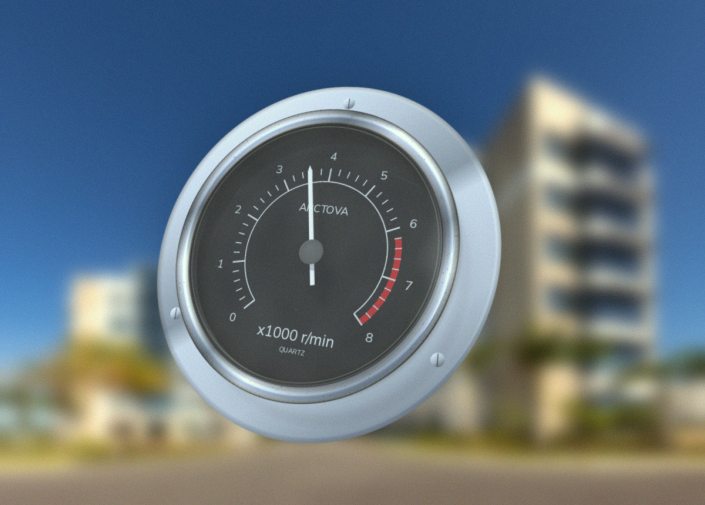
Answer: 3600 rpm
